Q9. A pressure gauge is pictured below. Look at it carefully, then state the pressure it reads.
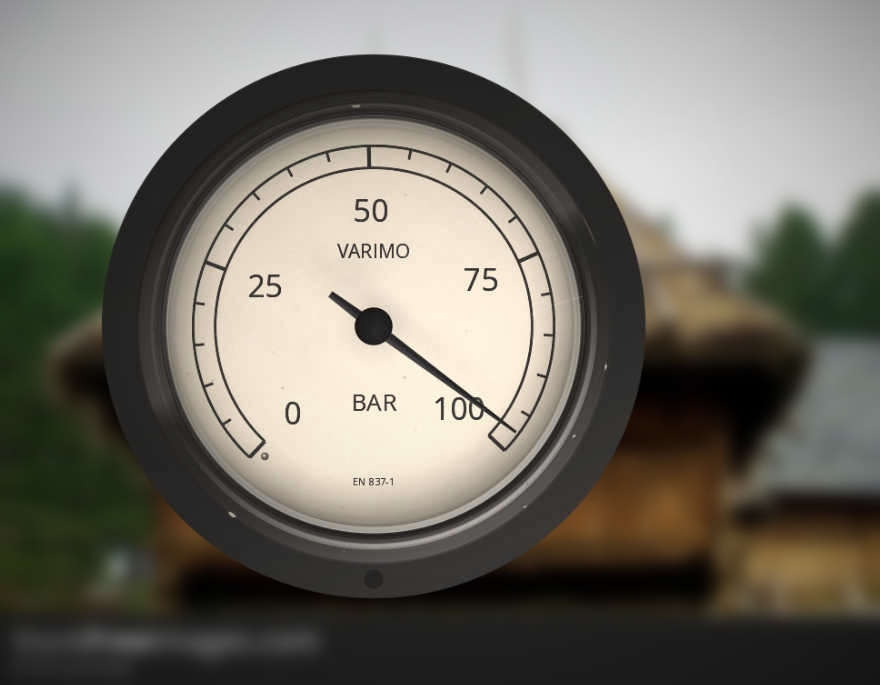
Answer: 97.5 bar
